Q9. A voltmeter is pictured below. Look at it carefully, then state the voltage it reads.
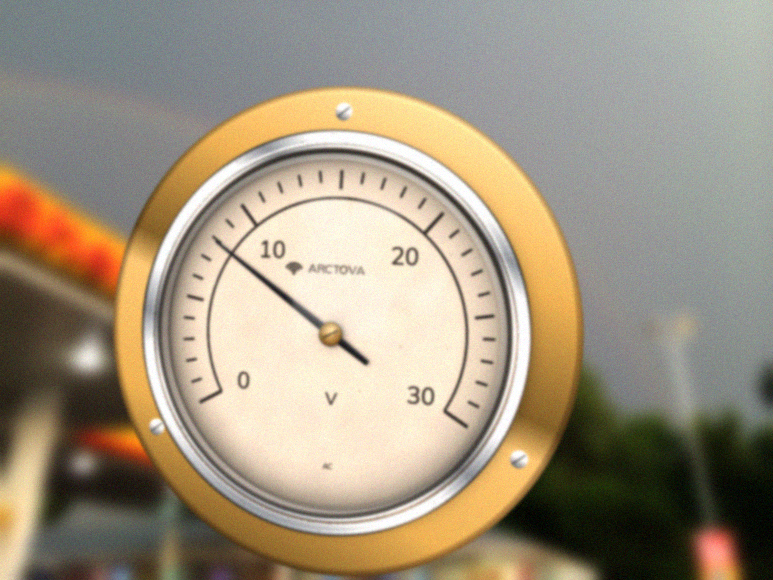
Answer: 8 V
